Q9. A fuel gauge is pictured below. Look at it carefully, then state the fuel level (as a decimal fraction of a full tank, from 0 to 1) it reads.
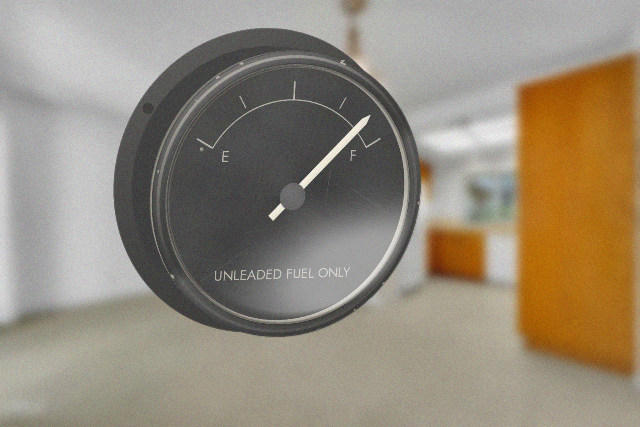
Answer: 0.875
